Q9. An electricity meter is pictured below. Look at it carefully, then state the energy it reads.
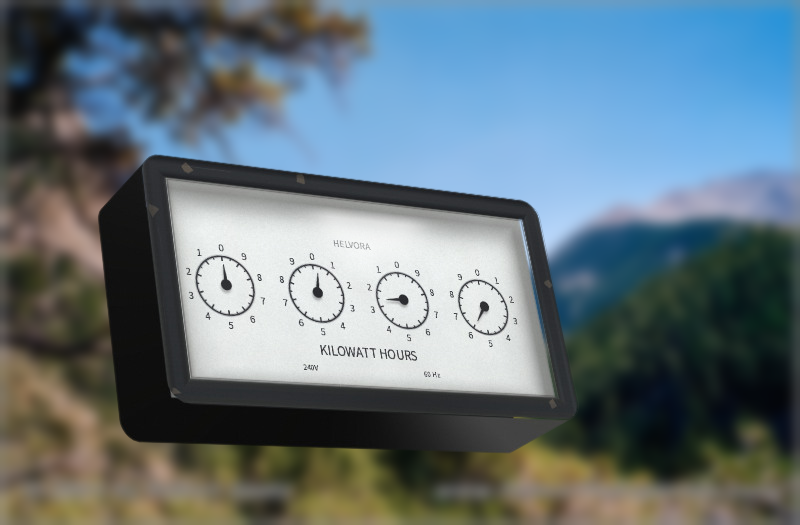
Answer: 26 kWh
